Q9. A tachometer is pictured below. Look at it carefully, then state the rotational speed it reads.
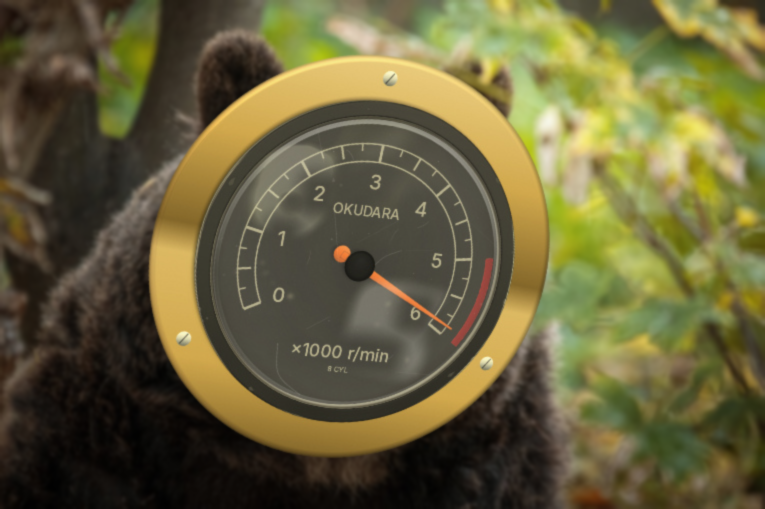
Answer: 5875 rpm
